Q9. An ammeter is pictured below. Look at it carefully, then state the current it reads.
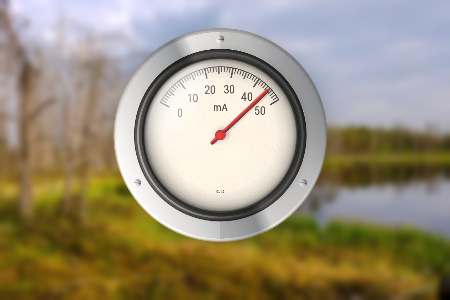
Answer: 45 mA
